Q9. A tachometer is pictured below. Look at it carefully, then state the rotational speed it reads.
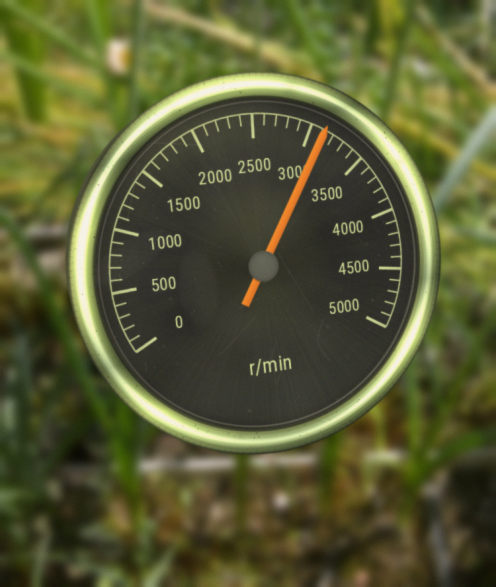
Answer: 3100 rpm
